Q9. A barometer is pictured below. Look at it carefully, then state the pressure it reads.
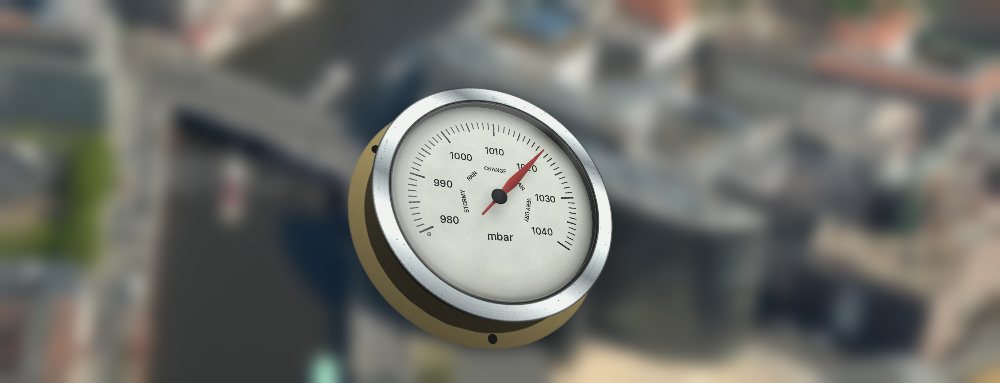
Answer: 1020 mbar
